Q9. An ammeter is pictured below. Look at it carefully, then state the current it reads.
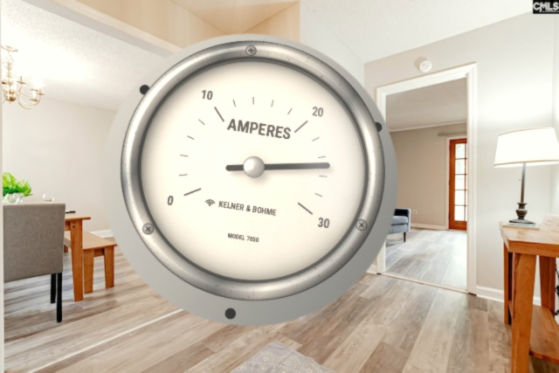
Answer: 25 A
